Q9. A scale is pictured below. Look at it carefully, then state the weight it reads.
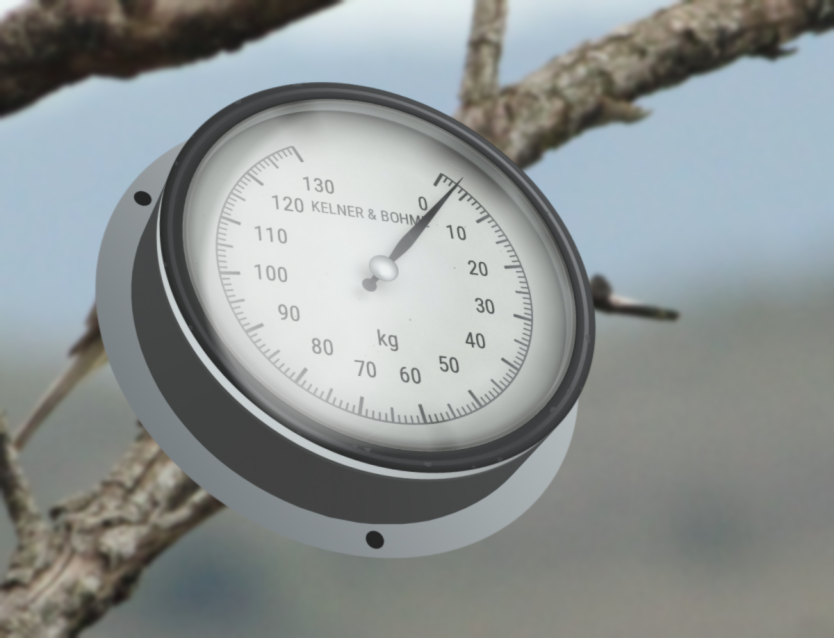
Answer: 3 kg
